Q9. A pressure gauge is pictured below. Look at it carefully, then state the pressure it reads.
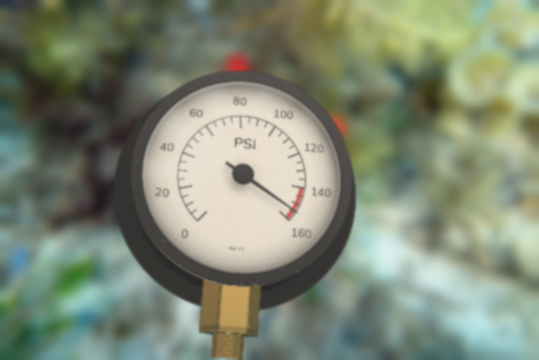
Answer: 155 psi
